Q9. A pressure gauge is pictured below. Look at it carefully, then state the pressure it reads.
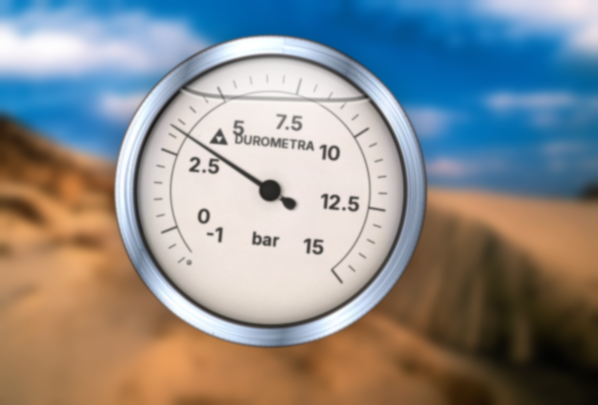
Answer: 3.25 bar
